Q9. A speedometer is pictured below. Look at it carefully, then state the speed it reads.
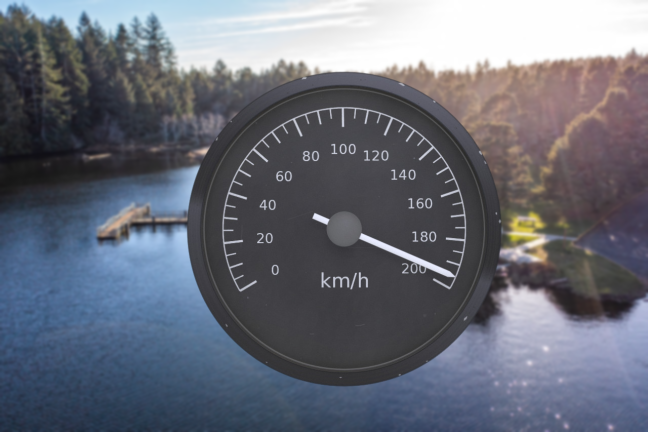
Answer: 195 km/h
